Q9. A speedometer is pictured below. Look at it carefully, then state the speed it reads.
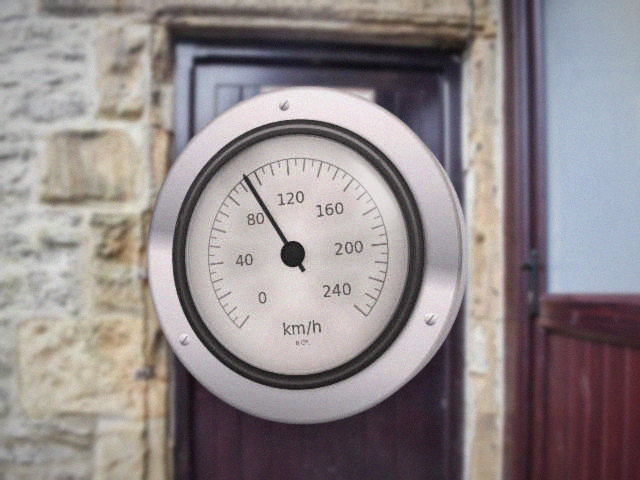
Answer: 95 km/h
